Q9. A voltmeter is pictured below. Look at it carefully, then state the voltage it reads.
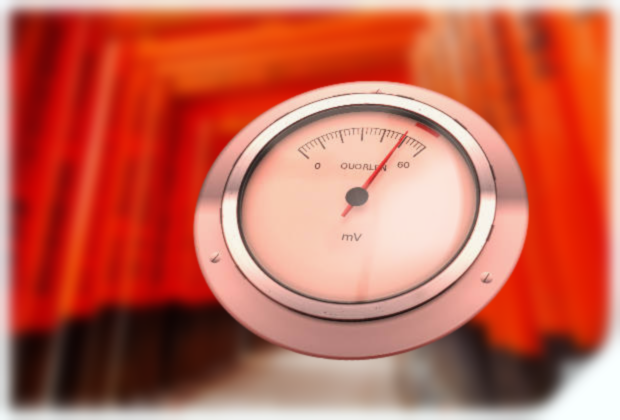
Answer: 50 mV
